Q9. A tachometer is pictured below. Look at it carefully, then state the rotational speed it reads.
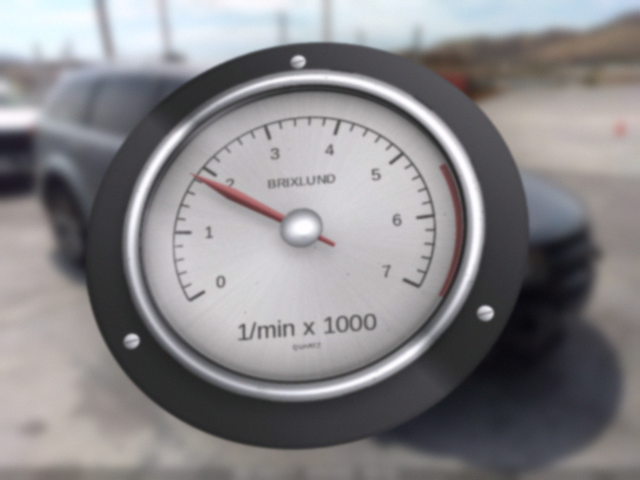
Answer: 1800 rpm
